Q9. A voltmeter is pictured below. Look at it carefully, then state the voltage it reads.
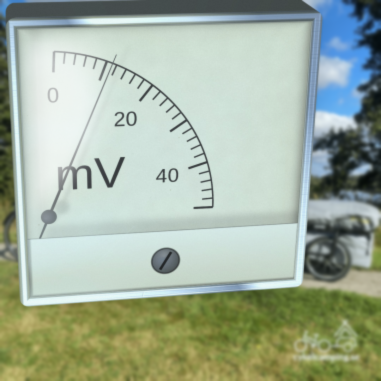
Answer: 11 mV
